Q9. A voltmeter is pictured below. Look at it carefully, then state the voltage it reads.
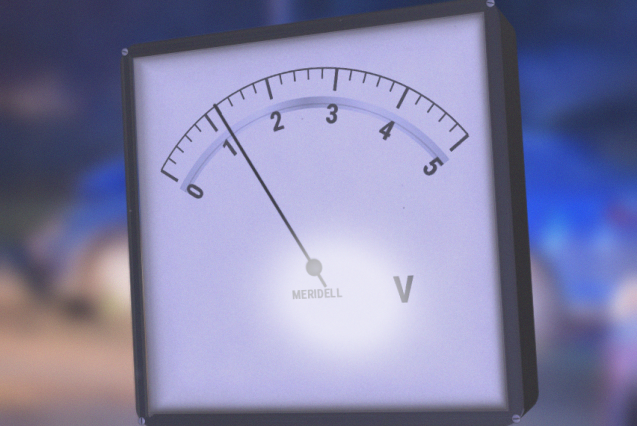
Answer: 1.2 V
